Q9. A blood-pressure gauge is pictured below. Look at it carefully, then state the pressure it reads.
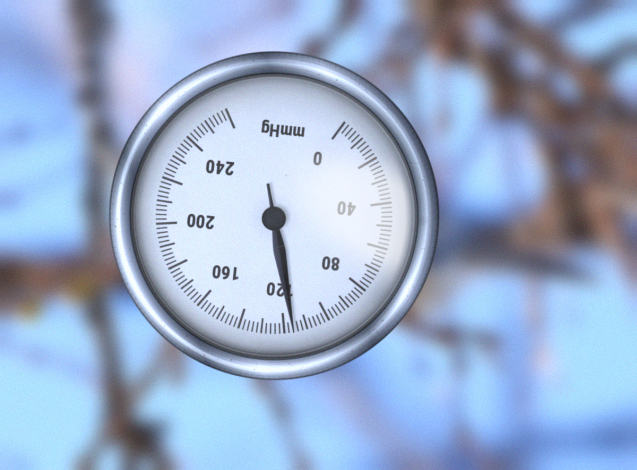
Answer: 116 mmHg
